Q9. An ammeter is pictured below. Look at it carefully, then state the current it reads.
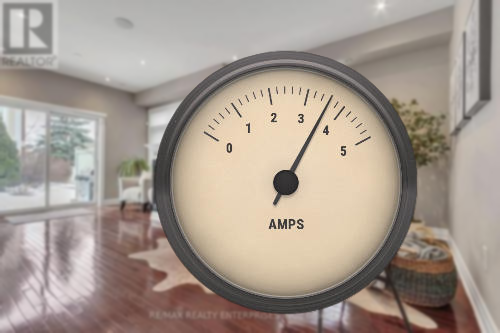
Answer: 3.6 A
